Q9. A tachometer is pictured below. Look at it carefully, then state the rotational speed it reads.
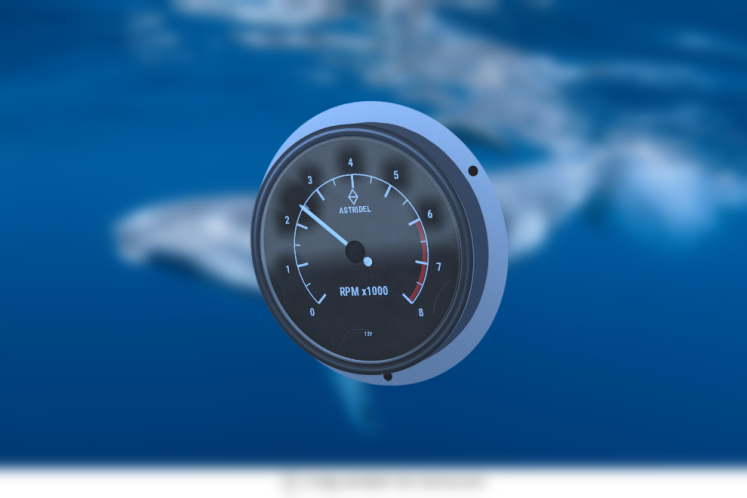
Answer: 2500 rpm
